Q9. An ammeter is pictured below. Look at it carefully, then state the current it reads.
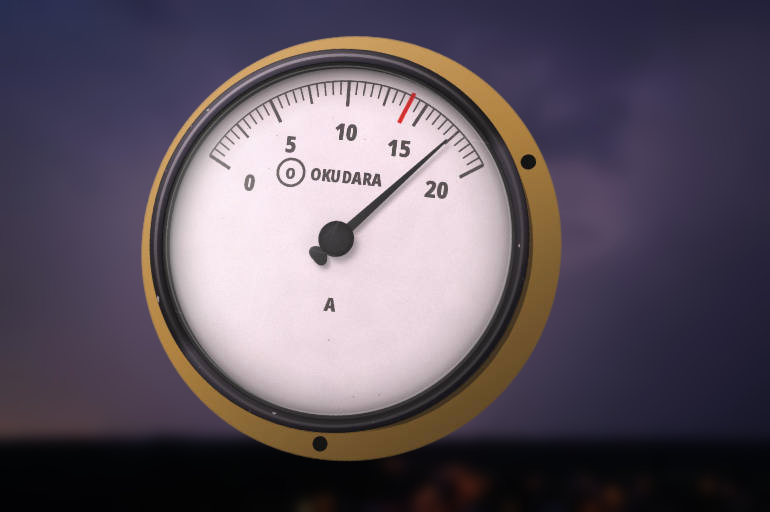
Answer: 17.5 A
